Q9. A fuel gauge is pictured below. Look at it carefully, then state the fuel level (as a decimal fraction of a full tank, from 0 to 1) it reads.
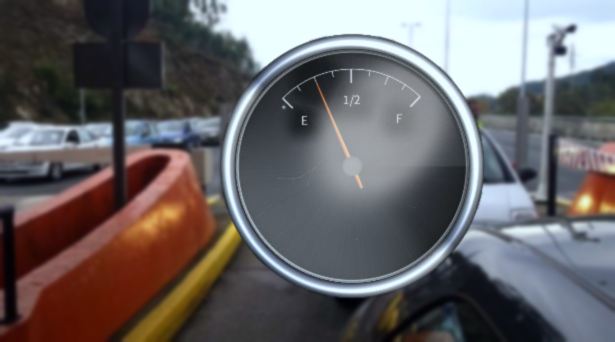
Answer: 0.25
